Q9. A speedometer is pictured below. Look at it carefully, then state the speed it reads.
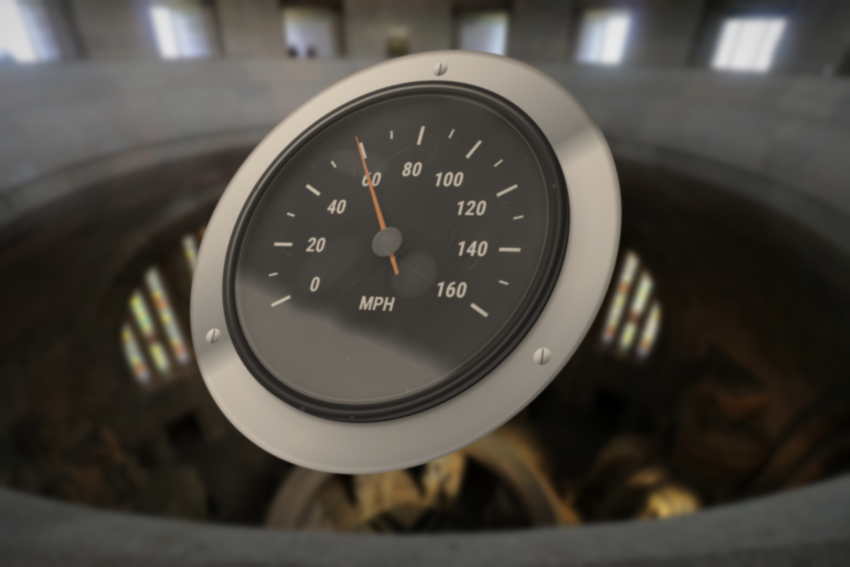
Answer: 60 mph
